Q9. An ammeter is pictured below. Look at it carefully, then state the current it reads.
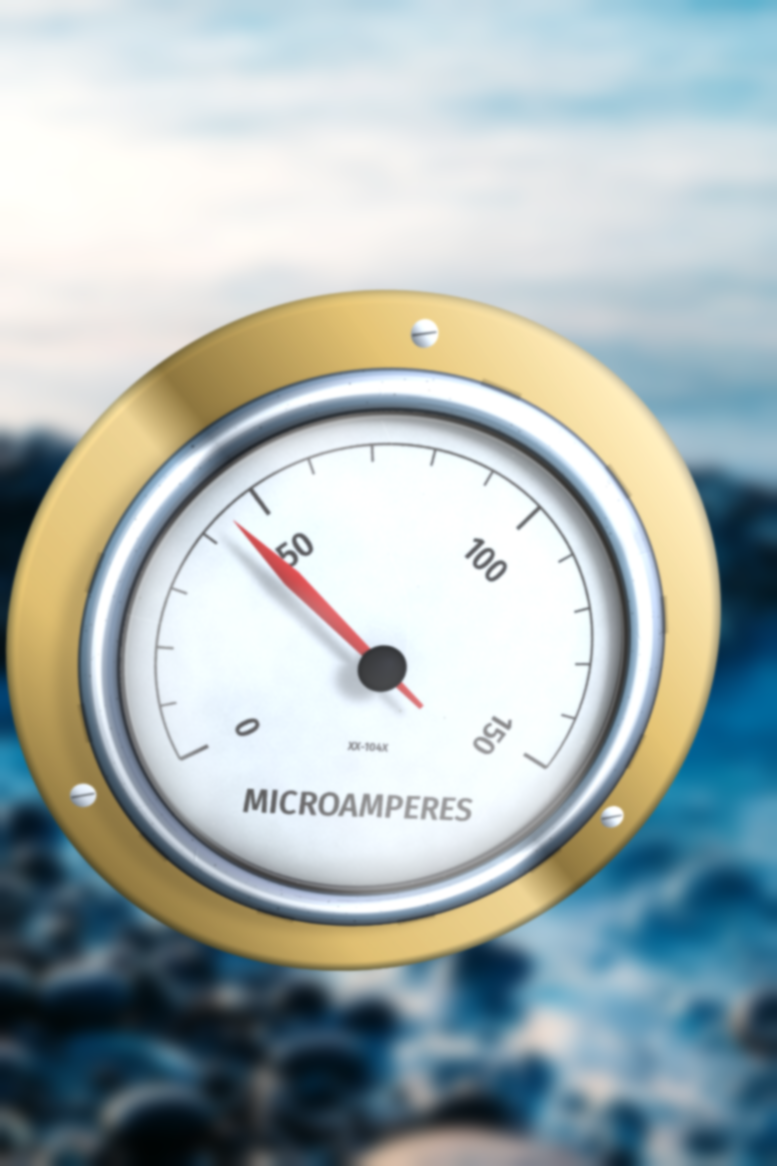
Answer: 45 µA
